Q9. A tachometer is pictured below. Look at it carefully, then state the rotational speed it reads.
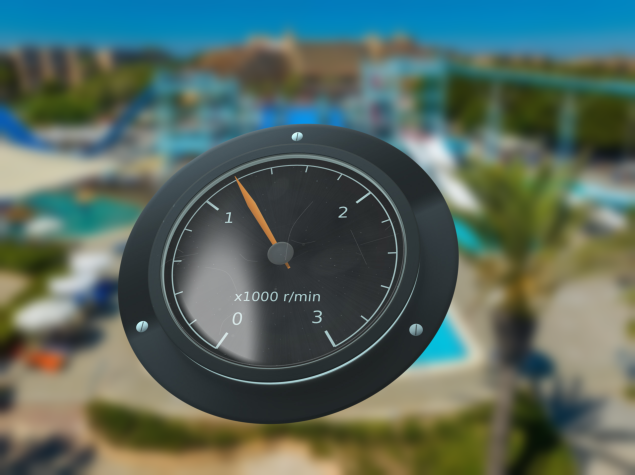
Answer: 1200 rpm
